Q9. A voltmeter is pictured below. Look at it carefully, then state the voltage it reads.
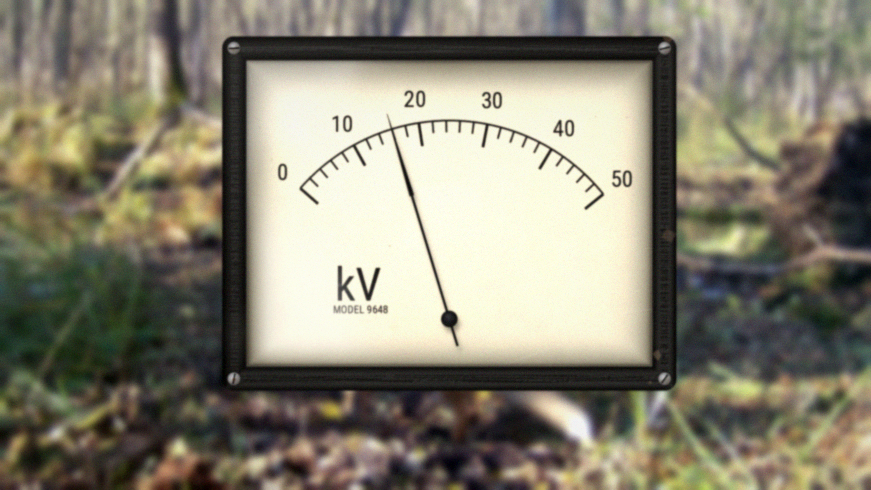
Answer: 16 kV
